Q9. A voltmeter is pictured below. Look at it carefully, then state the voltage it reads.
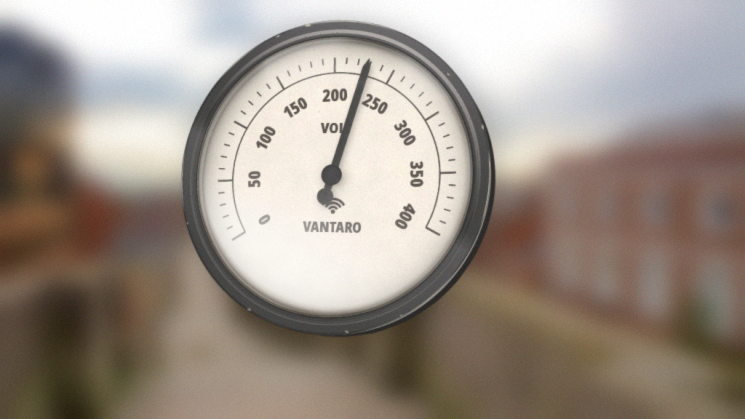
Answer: 230 V
